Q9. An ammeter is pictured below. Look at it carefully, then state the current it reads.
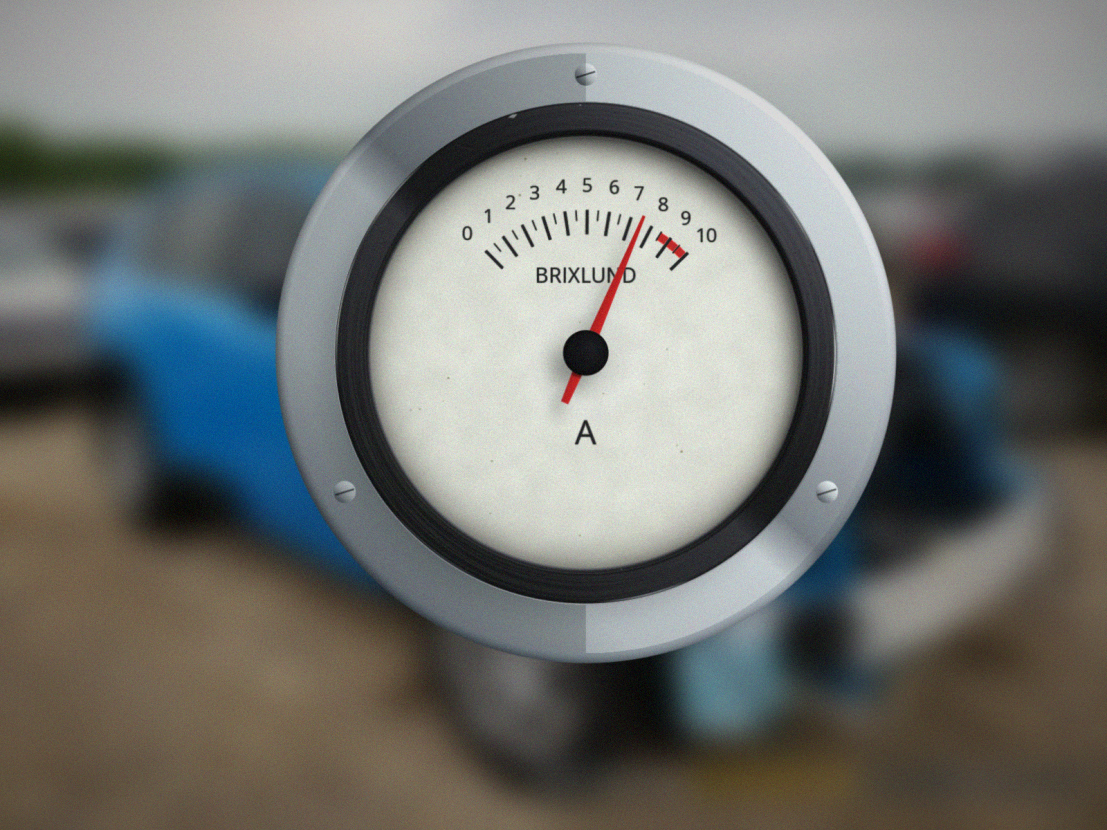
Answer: 7.5 A
